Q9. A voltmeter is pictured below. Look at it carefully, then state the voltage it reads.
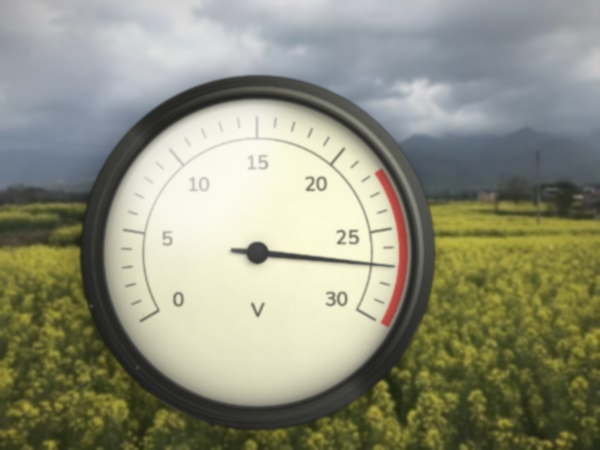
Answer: 27 V
